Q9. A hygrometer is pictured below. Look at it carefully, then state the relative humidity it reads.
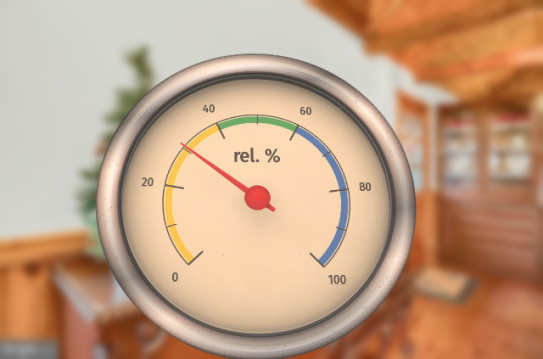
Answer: 30 %
